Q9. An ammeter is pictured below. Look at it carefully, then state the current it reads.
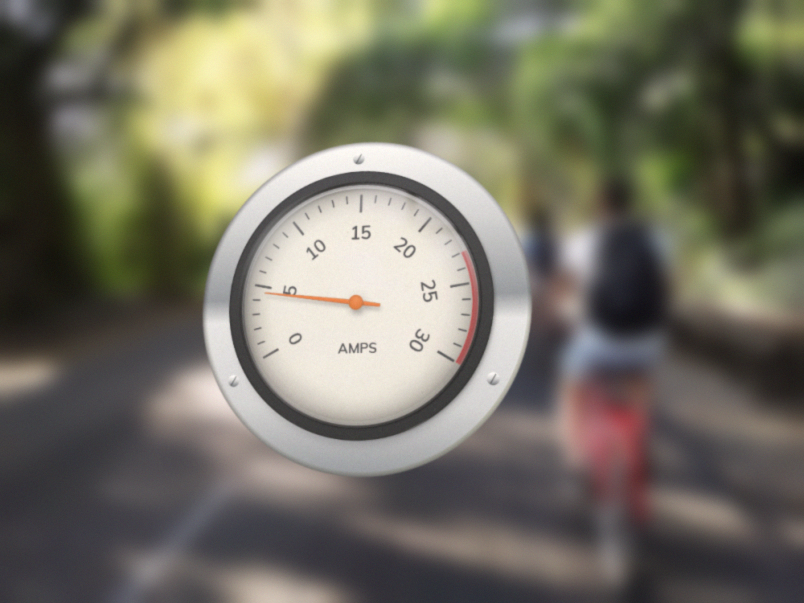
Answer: 4.5 A
